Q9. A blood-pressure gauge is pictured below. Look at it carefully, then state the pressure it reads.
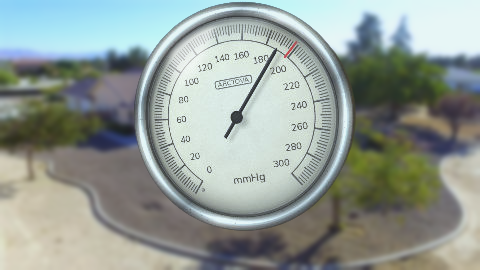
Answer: 190 mmHg
